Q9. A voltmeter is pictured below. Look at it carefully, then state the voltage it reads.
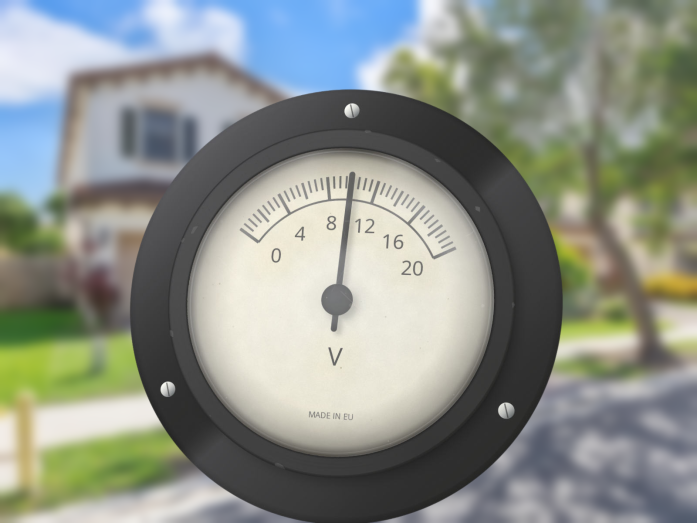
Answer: 10 V
